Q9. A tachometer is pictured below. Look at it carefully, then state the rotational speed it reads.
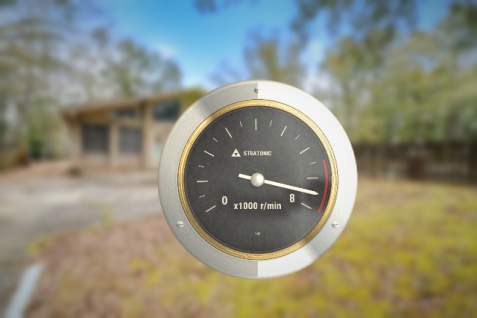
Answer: 7500 rpm
